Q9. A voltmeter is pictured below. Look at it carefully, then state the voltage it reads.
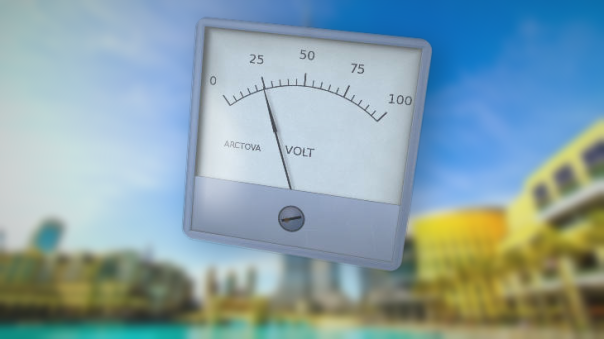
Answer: 25 V
